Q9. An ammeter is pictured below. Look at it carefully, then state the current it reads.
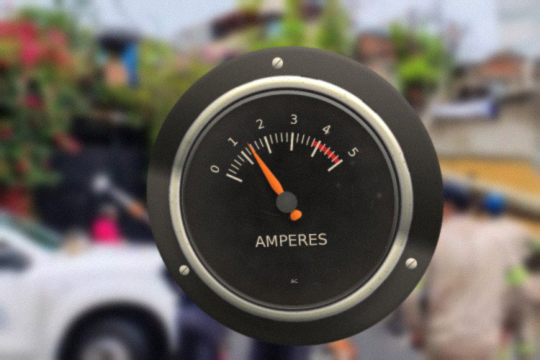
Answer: 1.4 A
